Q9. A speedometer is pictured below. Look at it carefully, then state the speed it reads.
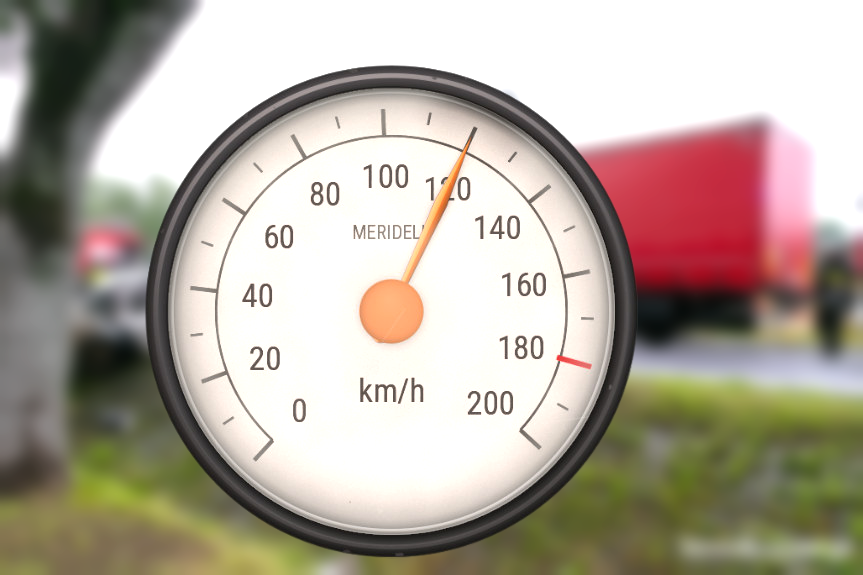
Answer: 120 km/h
